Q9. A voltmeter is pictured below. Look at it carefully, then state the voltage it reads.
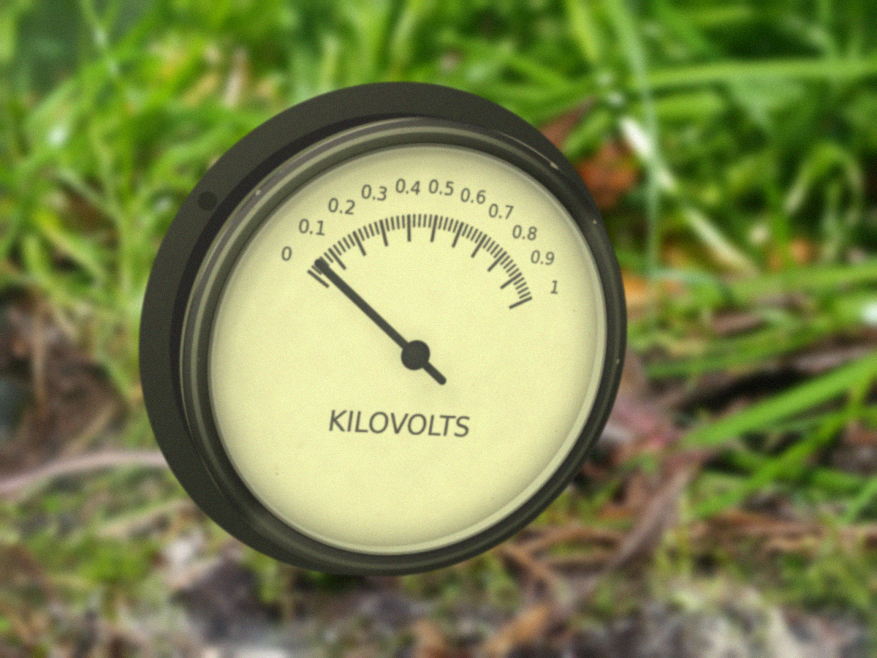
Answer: 0.04 kV
